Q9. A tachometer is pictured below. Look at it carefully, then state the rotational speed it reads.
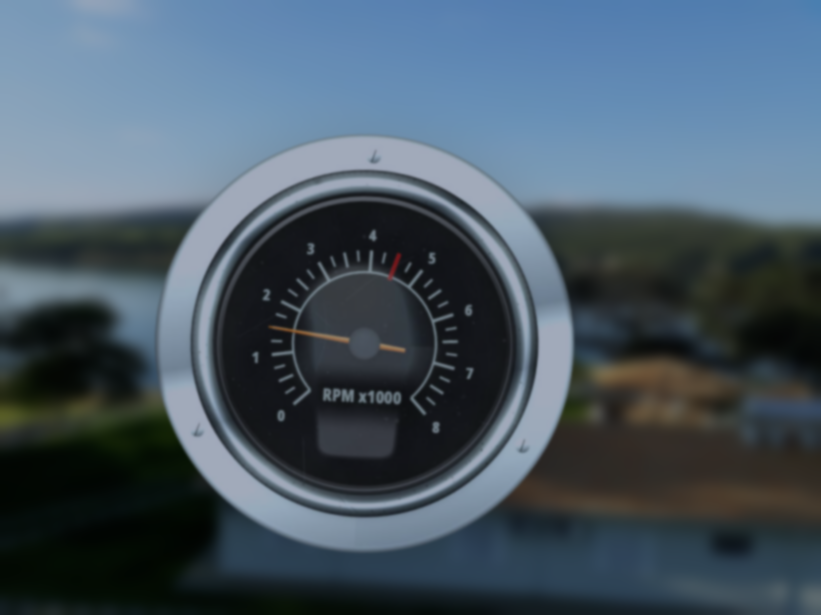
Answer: 1500 rpm
